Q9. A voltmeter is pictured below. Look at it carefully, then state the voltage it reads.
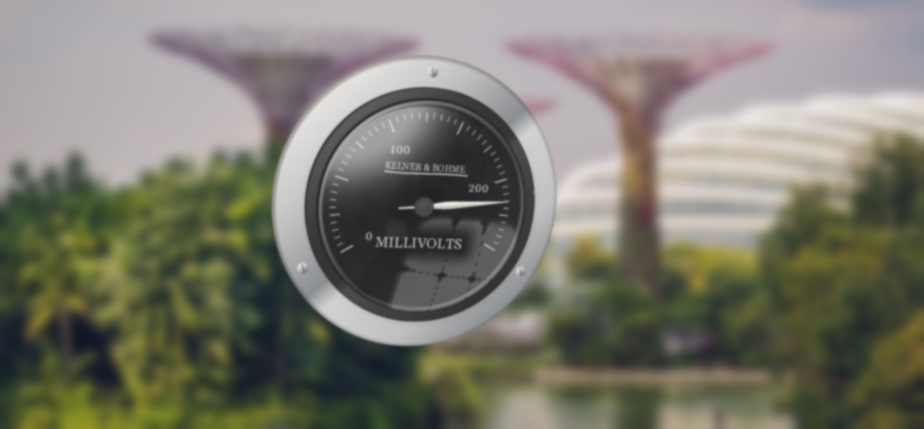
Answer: 215 mV
